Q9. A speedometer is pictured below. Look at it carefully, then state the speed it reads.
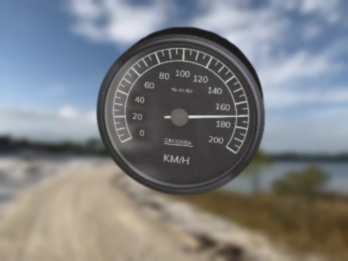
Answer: 170 km/h
